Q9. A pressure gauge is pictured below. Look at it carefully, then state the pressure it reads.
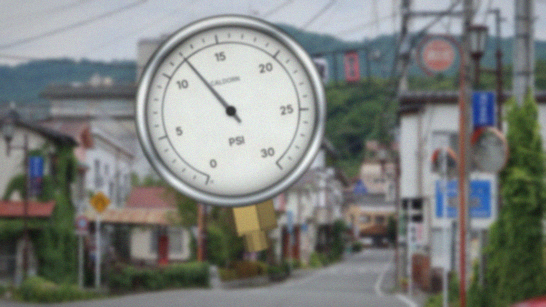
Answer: 12 psi
